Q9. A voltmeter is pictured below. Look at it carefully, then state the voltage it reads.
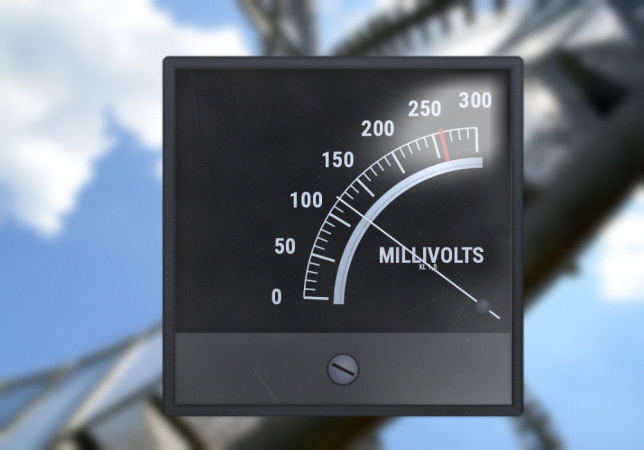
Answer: 120 mV
